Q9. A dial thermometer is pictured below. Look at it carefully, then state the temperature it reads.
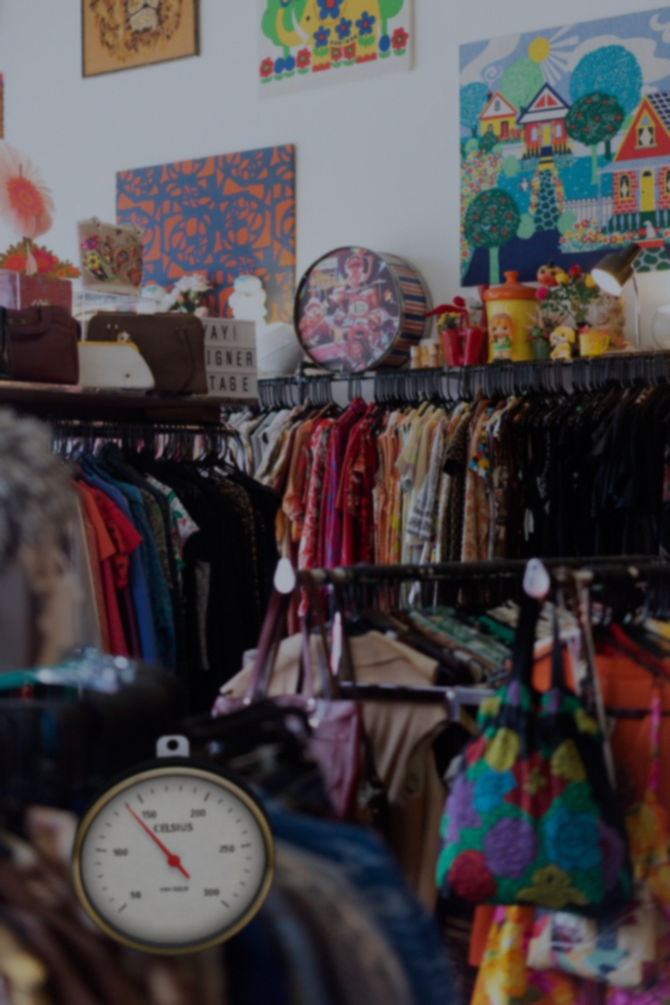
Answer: 140 °C
